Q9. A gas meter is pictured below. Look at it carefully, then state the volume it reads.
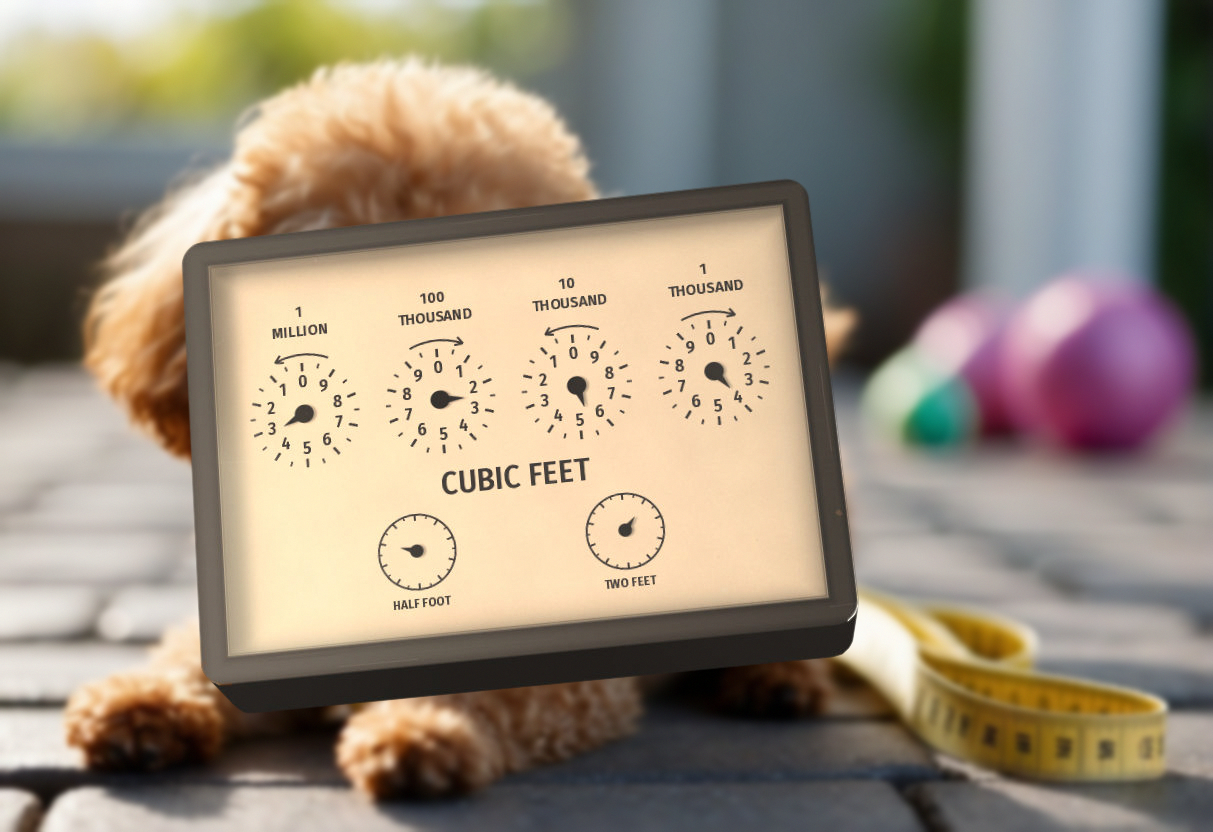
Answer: 325400 ft³
